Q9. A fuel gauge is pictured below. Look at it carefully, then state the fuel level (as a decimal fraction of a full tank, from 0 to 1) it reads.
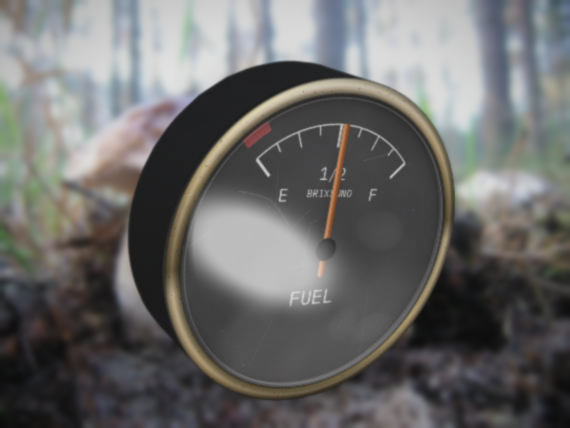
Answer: 0.5
